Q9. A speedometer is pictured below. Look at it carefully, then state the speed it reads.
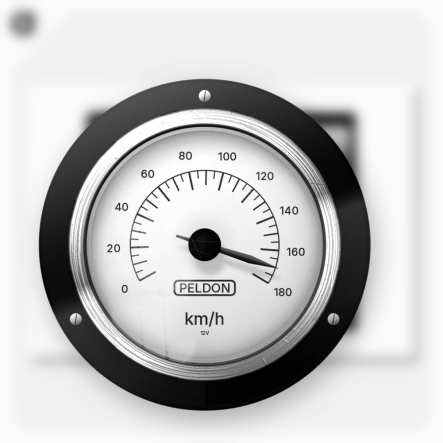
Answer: 170 km/h
